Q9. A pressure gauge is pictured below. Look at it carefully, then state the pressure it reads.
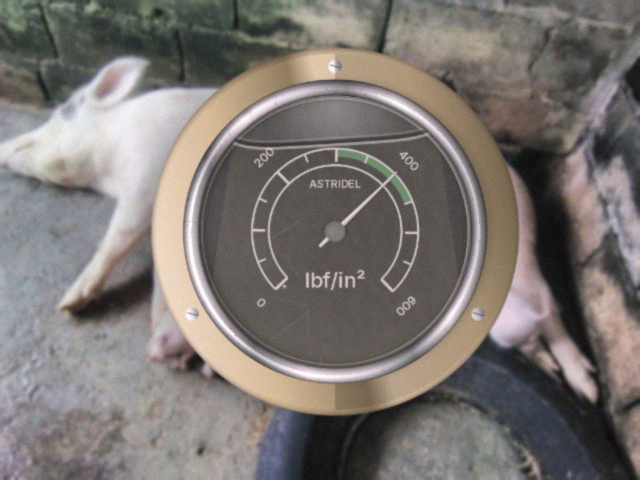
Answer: 400 psi
